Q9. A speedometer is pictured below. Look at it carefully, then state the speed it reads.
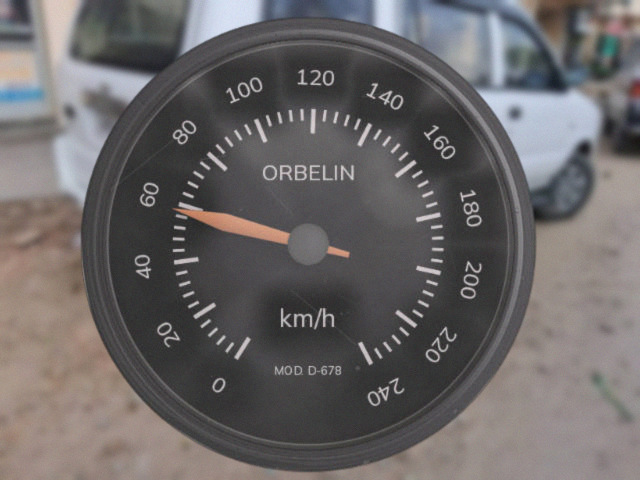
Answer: 58 km/h
